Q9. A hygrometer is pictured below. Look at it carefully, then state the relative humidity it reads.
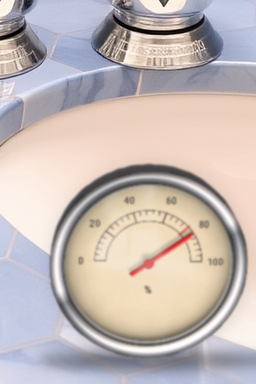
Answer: 80 %
